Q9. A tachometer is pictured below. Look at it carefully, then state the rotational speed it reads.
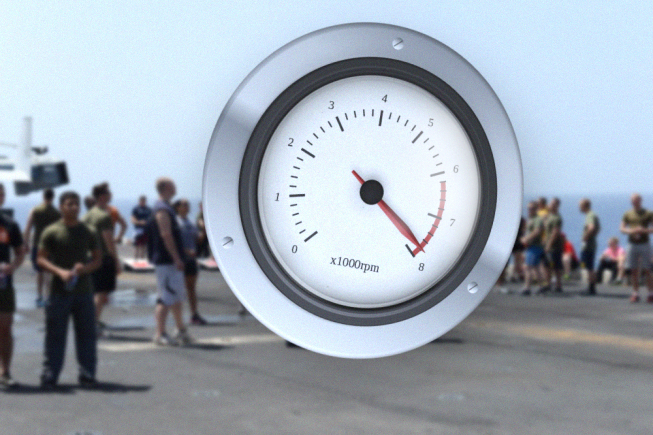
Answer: 7800 rpm
